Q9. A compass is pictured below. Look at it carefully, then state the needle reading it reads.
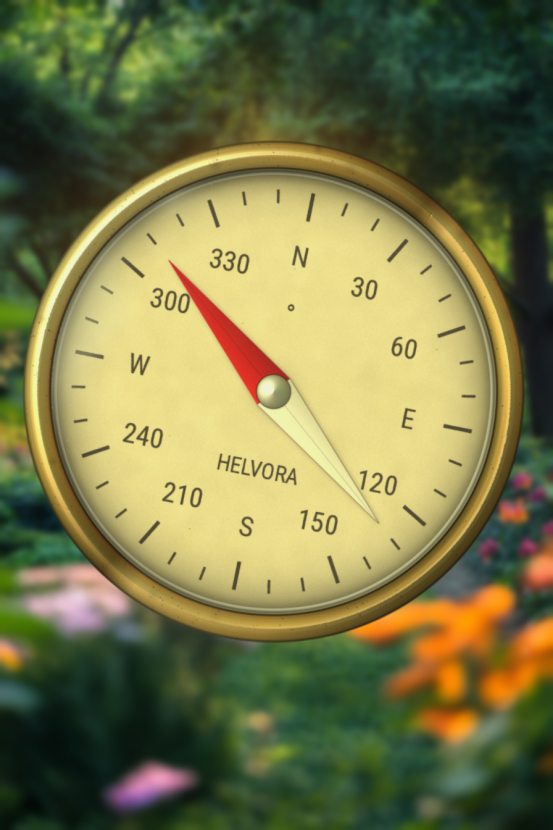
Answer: 310 °
